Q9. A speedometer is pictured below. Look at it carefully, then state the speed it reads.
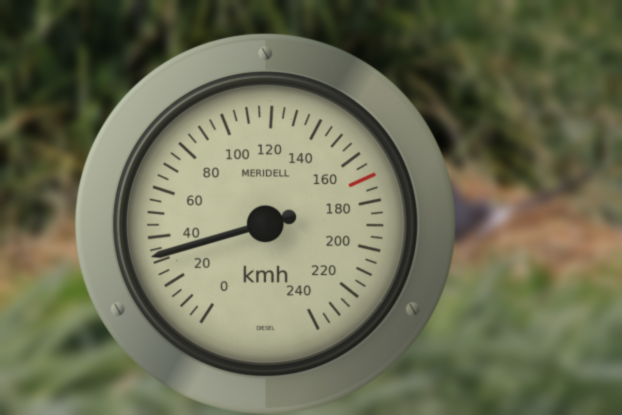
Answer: 32.5 km/h
